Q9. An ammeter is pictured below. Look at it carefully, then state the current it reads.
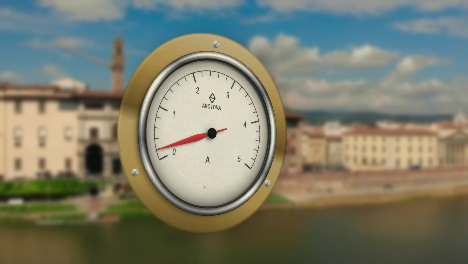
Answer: 0.2 A
